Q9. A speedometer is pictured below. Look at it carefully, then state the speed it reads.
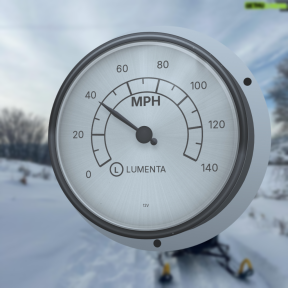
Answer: 40 mph
